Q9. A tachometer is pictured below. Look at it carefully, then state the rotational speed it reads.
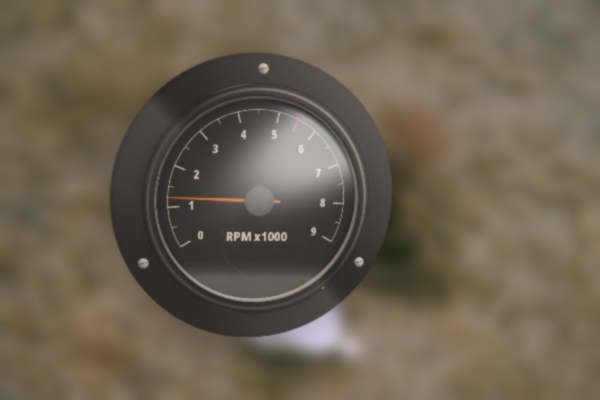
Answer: 1250 rpm
